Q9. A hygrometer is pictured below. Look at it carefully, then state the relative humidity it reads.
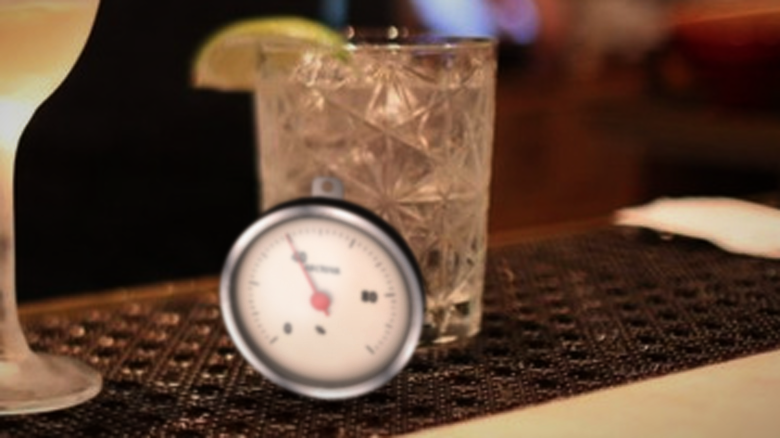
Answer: 40 %
